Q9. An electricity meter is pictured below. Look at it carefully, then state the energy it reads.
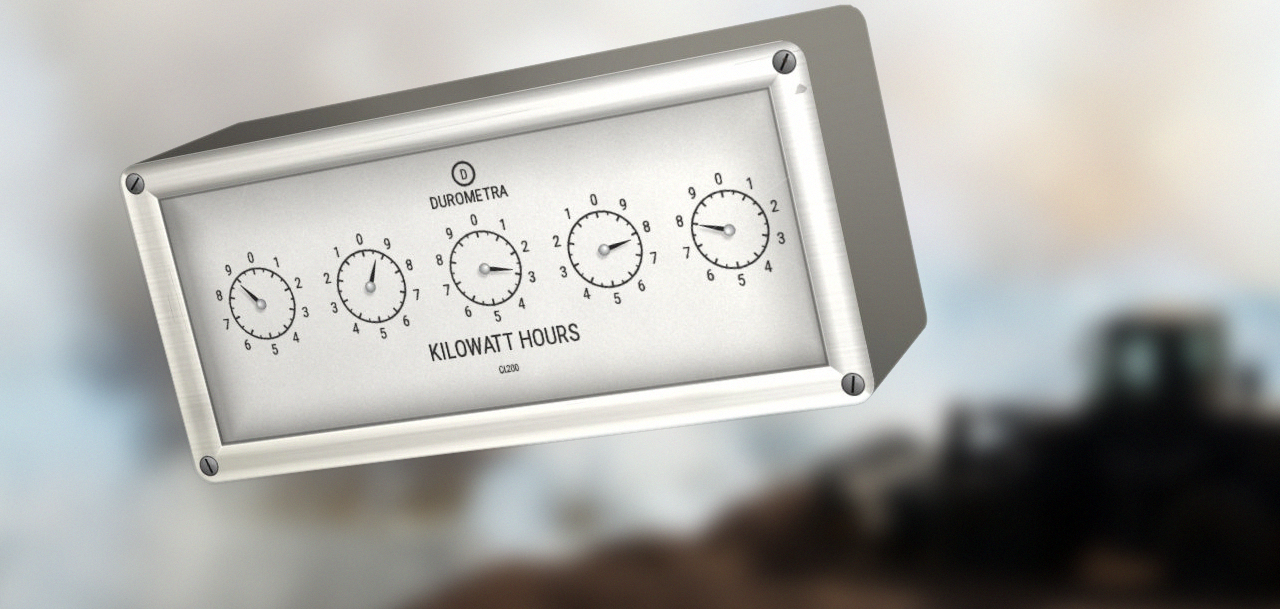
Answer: 89278 kWh
